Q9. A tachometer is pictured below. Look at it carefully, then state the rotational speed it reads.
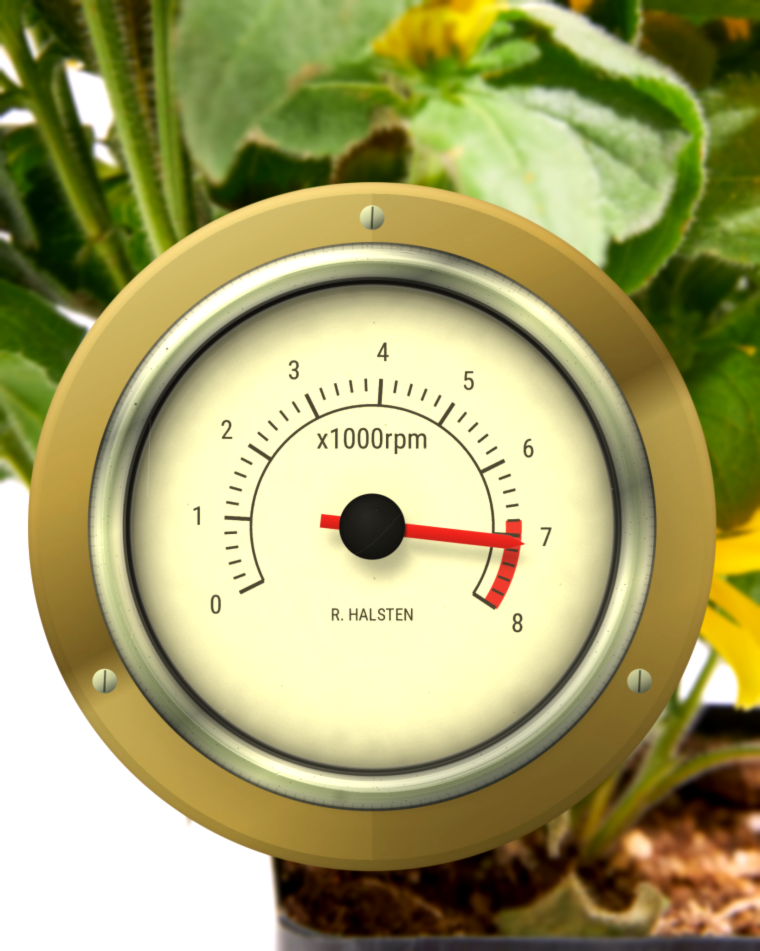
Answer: 7100 rpm
